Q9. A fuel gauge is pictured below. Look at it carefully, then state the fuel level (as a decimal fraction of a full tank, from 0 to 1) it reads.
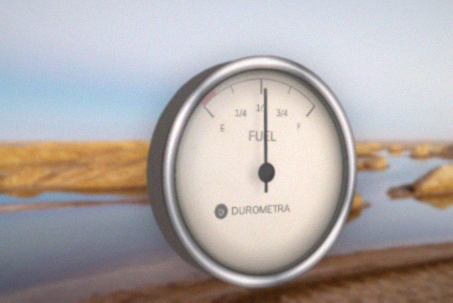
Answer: 0.5
